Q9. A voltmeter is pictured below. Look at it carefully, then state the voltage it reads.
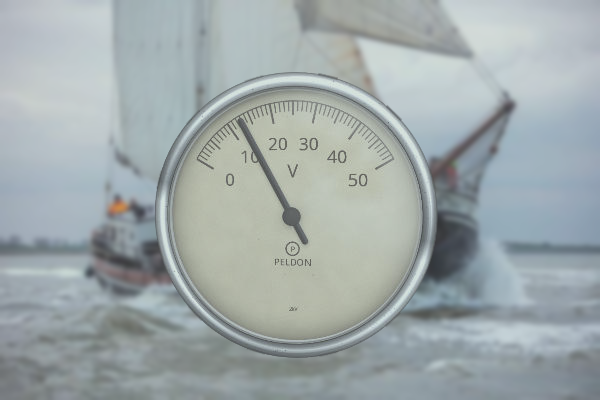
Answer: 13 V
